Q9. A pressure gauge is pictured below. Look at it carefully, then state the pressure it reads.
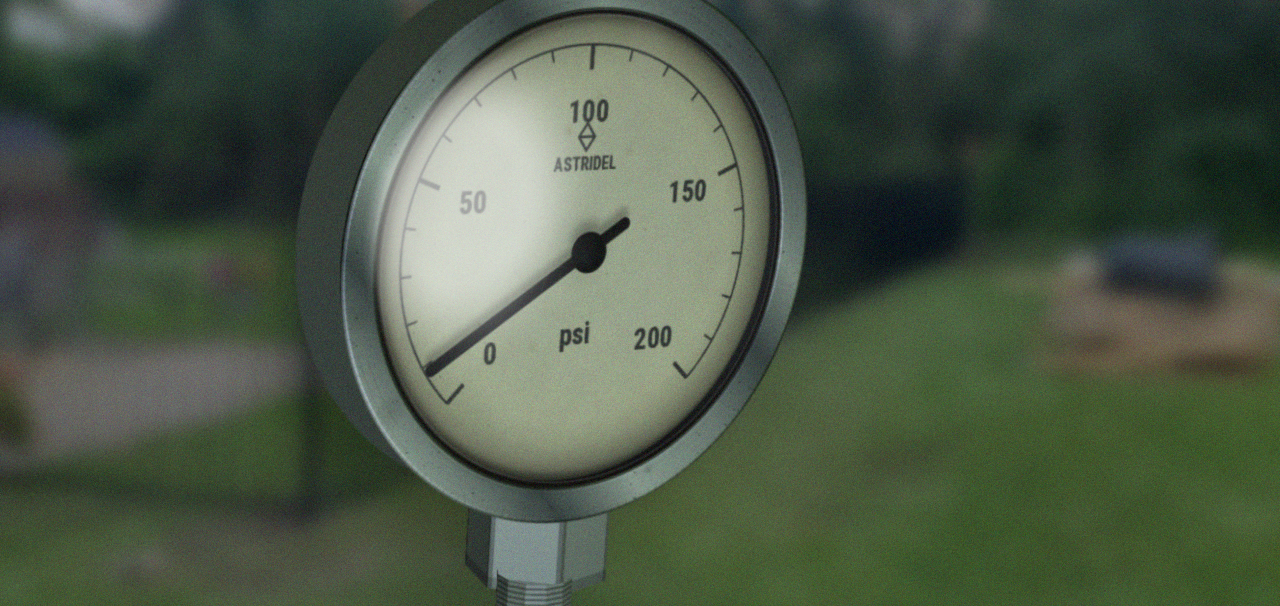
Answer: 10 psi
